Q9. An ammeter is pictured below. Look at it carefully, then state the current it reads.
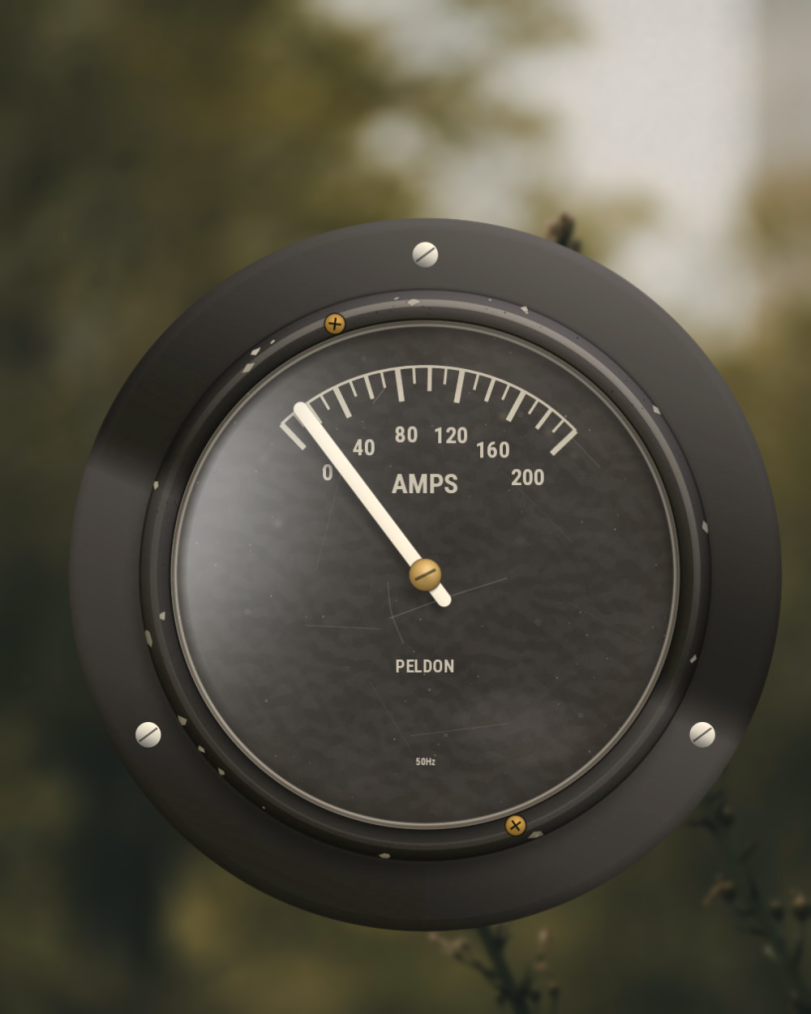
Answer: 15 A
